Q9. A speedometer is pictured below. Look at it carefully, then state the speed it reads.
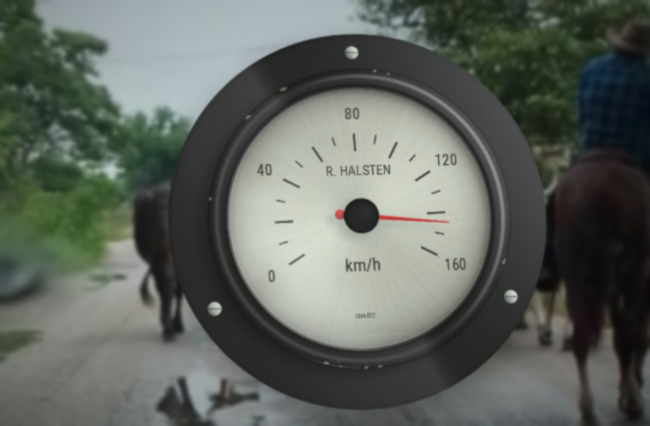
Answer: 145 km/h
